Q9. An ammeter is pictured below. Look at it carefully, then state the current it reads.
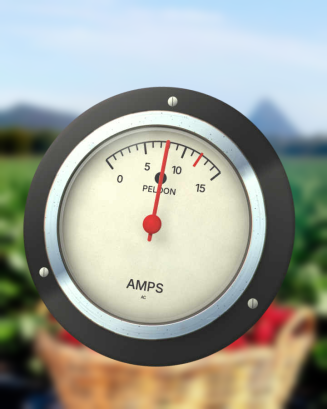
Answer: 8 A
